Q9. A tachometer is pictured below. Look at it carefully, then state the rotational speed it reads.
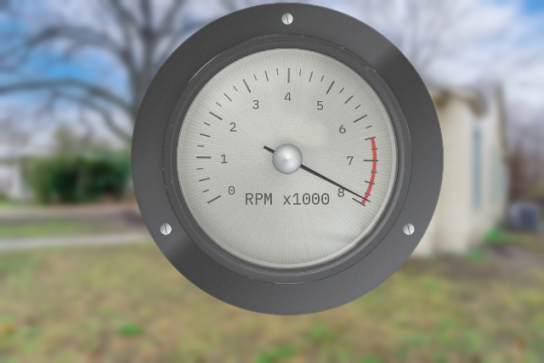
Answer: 7875 rpm
